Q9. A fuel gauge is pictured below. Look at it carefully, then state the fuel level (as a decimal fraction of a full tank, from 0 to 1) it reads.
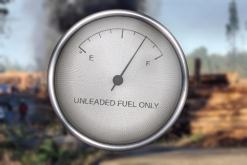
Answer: 0.75
